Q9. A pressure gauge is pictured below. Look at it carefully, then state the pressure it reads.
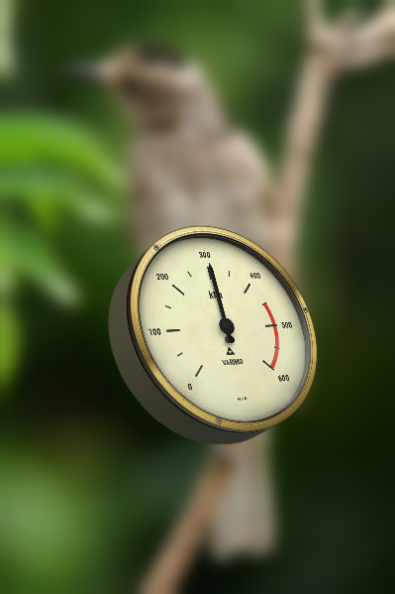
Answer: 300 kPa
